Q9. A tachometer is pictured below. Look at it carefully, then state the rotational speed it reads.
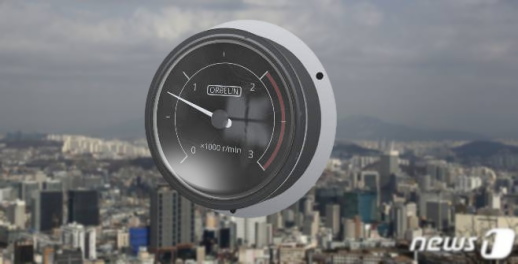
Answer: 750 rpm
